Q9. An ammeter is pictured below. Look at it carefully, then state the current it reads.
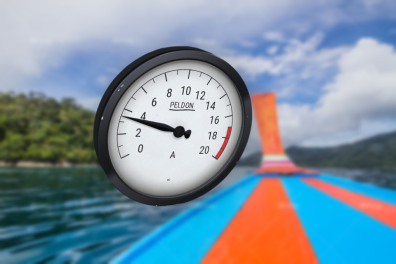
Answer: 3.5 A
